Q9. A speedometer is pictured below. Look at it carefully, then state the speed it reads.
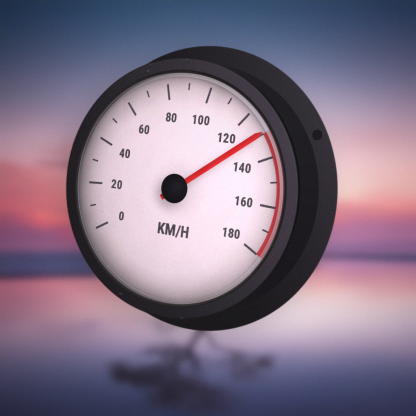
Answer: 130 km/h
